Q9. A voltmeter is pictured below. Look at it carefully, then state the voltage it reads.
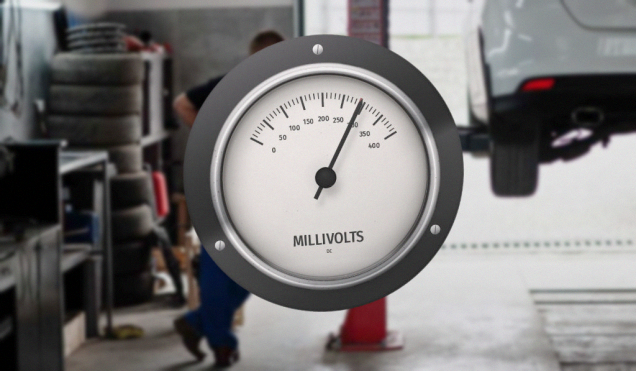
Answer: 290 mV
